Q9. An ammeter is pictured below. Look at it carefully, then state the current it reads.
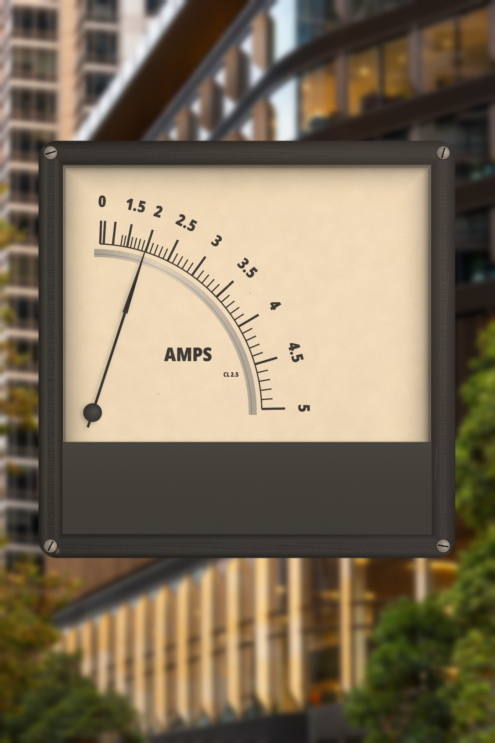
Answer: 2 A
